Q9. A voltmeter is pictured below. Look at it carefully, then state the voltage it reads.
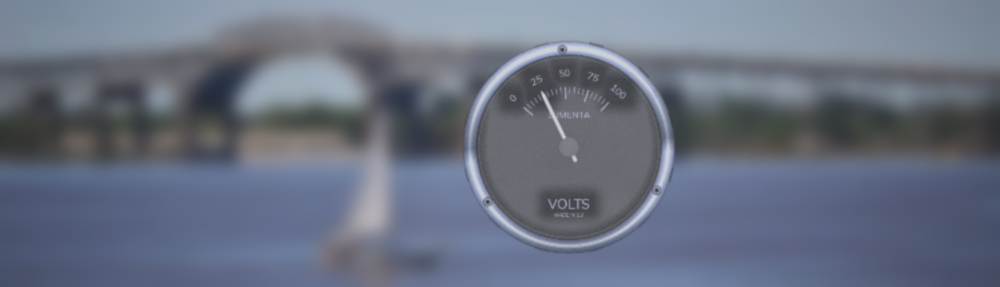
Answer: 25 V
